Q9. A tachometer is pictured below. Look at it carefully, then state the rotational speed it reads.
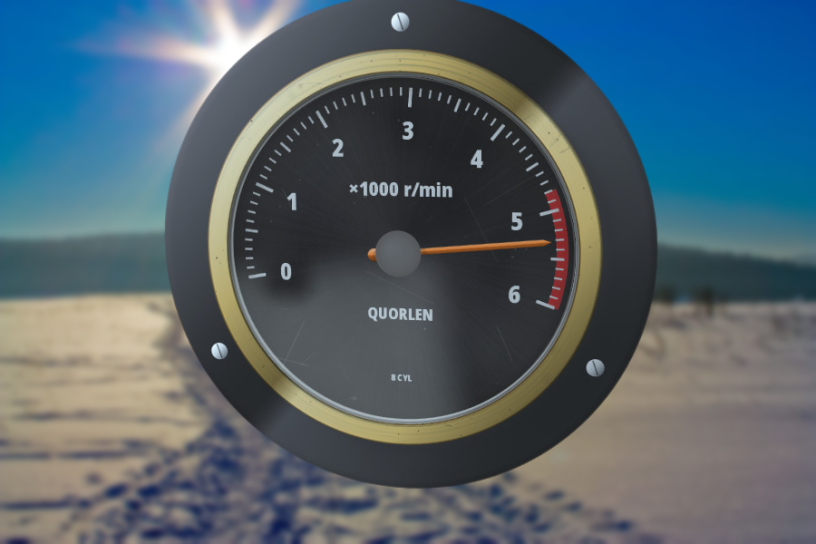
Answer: 5300 rpm
